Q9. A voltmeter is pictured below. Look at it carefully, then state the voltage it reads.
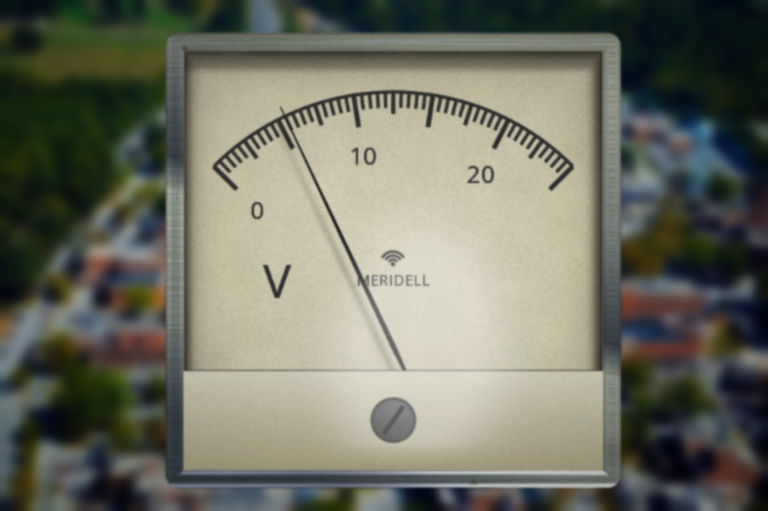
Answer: 5.5 V
